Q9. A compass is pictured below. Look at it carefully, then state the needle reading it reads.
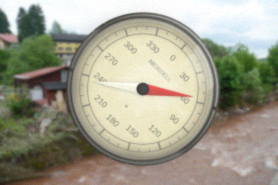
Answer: 55 °
